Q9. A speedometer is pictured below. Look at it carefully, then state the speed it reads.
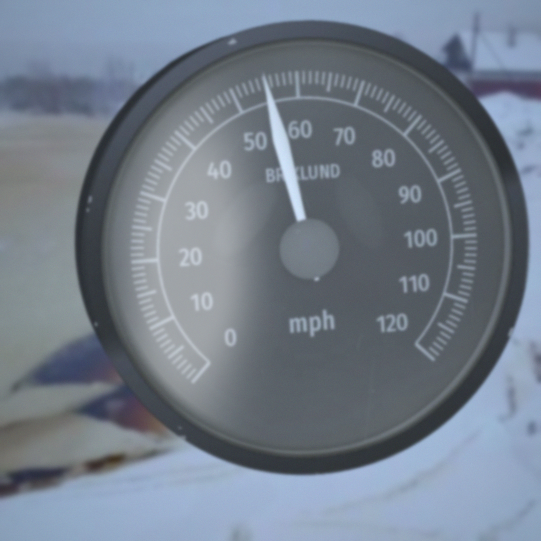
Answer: 55 mph
